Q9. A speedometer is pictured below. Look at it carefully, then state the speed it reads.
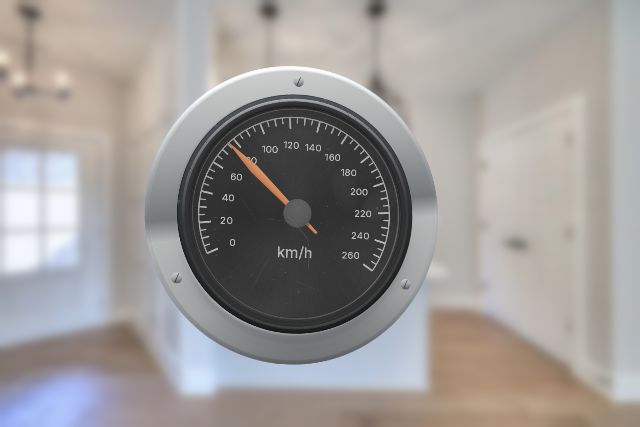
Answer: 75 km/h
